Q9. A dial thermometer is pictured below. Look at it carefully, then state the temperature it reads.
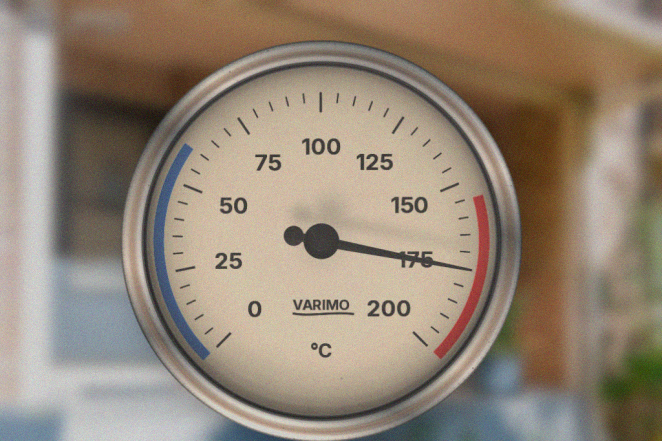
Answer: 175 °C
